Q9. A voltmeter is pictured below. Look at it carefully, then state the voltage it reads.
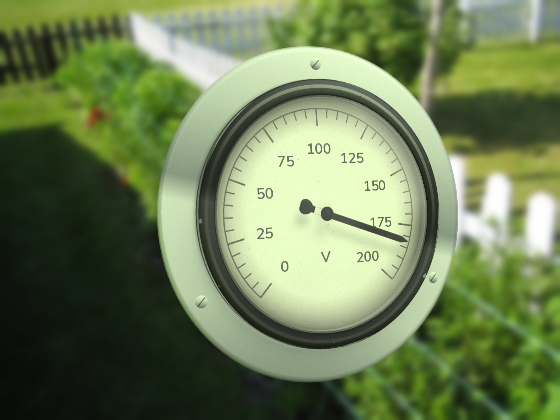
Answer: 182.5 V
